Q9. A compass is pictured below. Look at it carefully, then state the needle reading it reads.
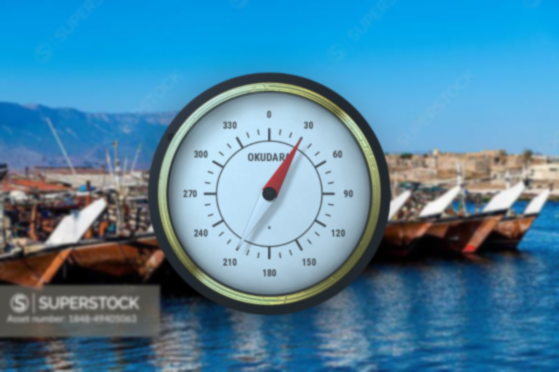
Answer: 30 °
